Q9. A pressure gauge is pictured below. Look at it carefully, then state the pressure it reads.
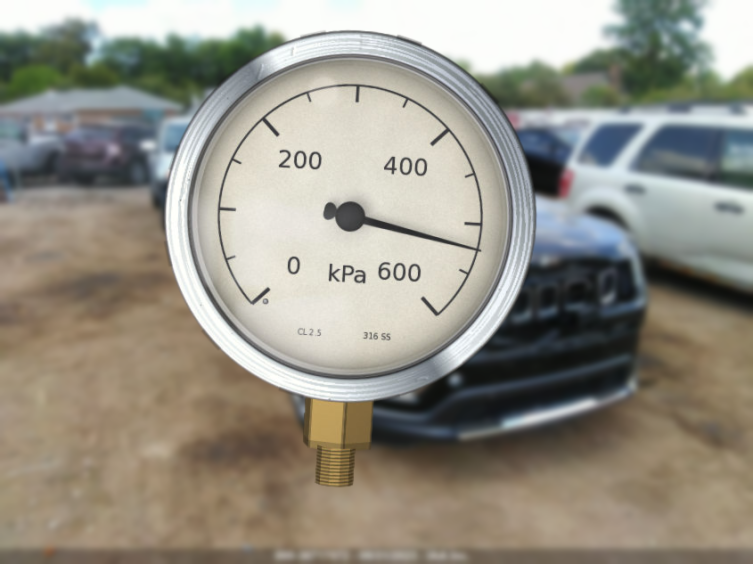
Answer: 525 kPa
